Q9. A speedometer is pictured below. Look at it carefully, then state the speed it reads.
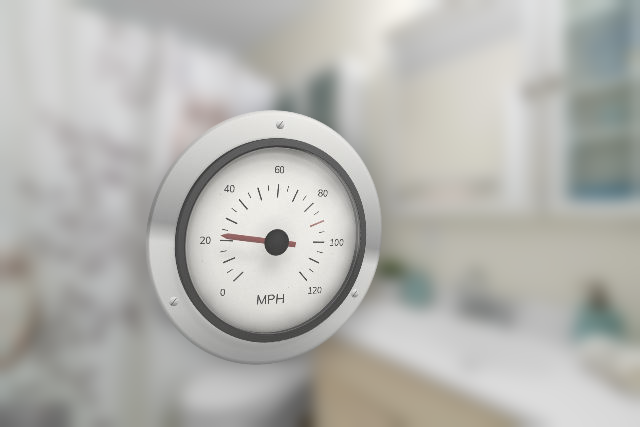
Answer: 22.5 mph
